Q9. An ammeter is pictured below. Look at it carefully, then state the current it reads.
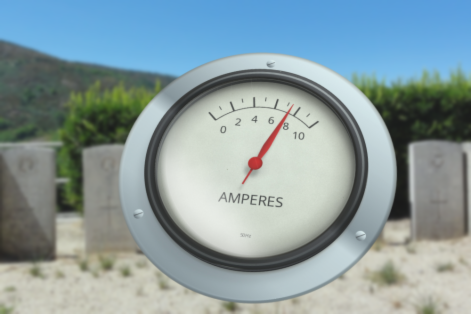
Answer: 7.5 A
